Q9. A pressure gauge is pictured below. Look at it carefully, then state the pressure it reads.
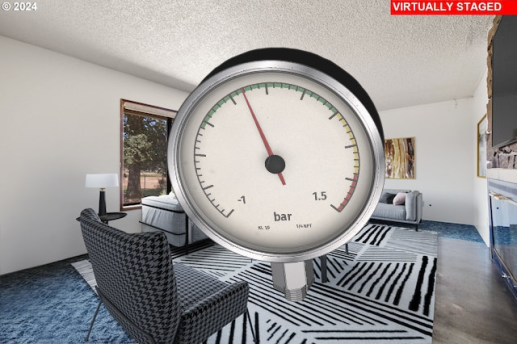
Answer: 0.1 bar
